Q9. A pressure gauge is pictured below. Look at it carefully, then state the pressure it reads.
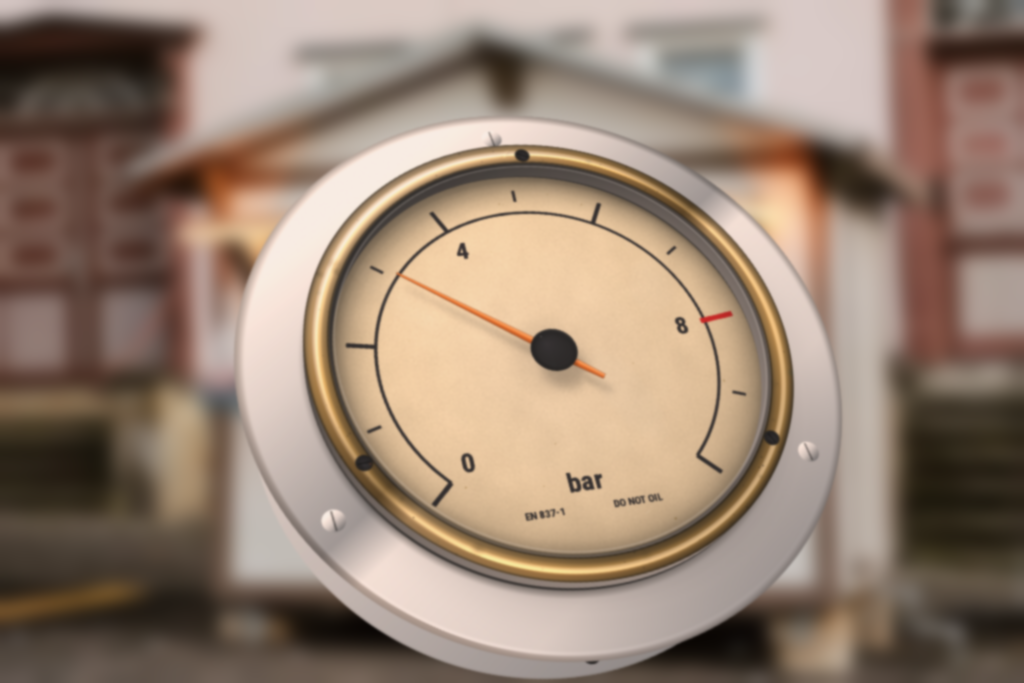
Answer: 3 bar
